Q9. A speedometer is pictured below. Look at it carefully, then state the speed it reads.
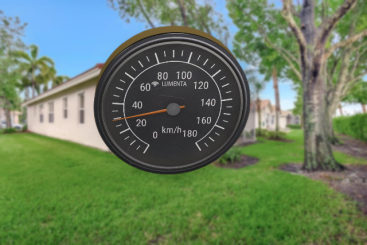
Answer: 30 km/h
